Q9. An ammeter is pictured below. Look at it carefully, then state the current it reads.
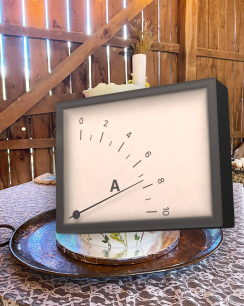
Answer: 7.5 A
